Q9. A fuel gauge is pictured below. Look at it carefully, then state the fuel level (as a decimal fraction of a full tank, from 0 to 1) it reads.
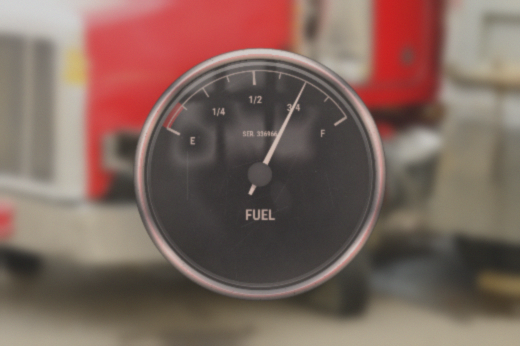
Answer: 0.75
